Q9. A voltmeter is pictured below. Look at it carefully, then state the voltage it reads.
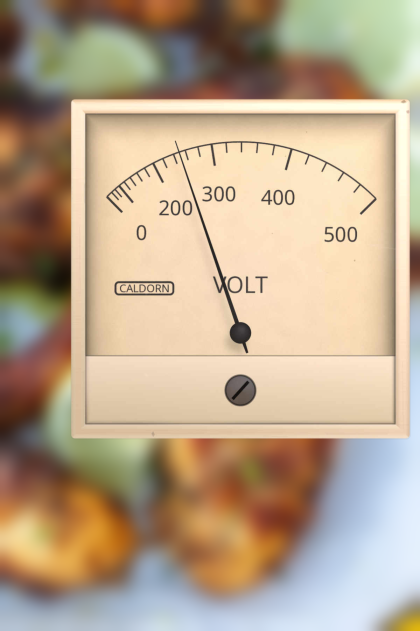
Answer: 250 V
